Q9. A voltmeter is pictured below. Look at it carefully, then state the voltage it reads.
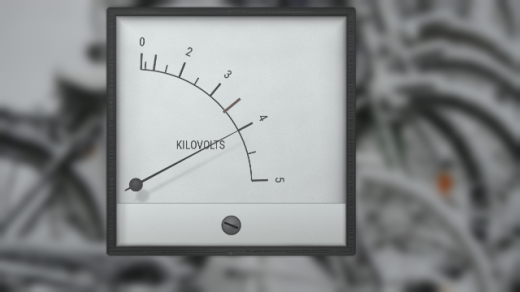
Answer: 4 kV
